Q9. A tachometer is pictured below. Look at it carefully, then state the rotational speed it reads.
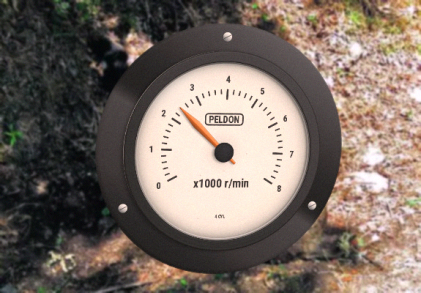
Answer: 2400 rpm
